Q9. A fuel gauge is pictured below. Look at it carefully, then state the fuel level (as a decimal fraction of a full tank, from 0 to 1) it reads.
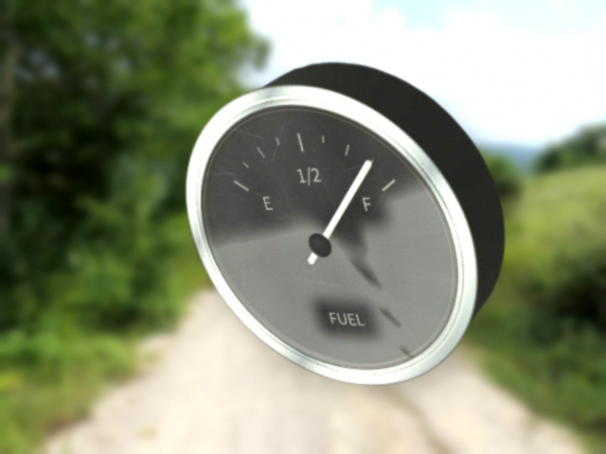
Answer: 0.875
